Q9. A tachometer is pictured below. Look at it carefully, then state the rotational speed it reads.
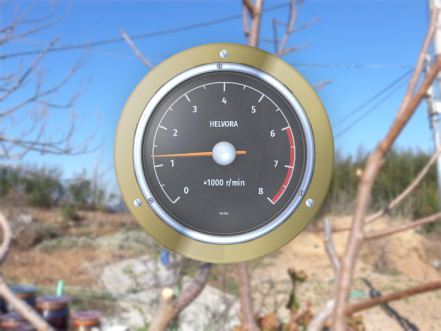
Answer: 1250 rpm
